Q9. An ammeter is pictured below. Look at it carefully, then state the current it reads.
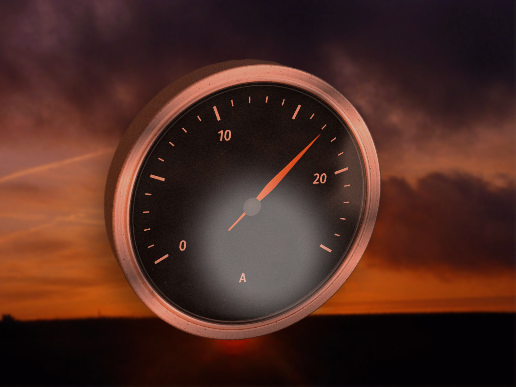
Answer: 17 A
